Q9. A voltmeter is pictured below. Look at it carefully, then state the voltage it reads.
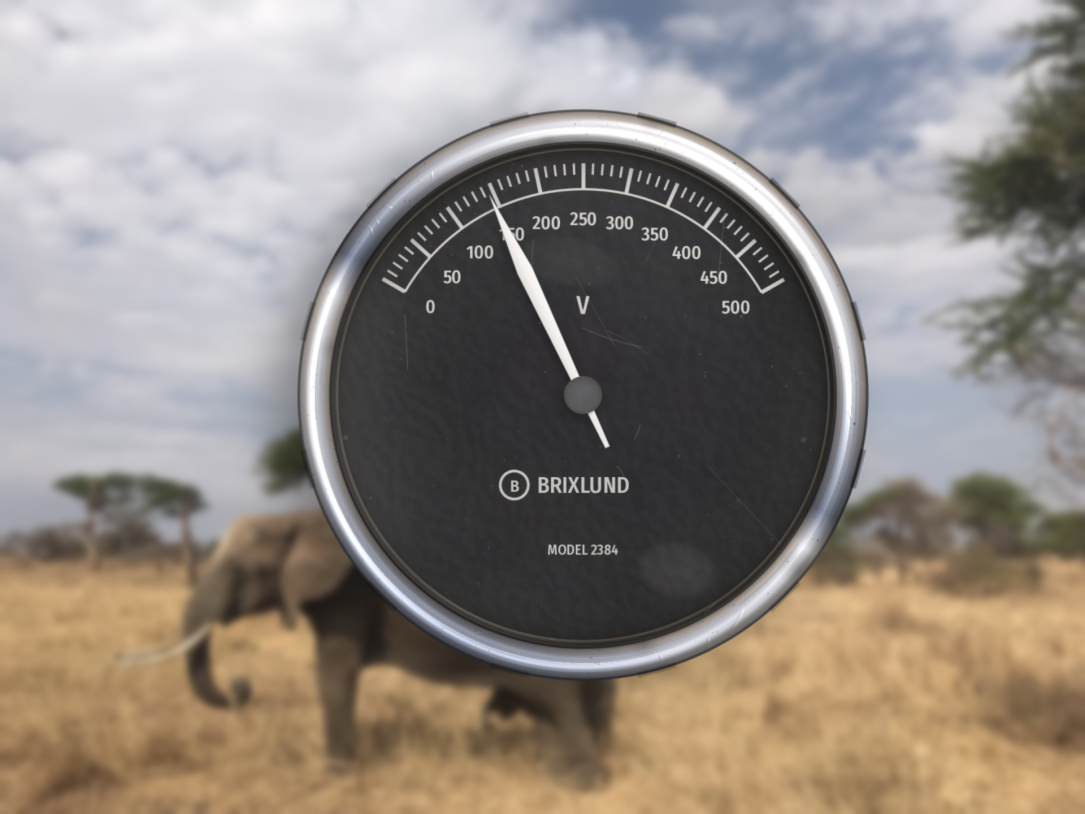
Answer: 145 V
